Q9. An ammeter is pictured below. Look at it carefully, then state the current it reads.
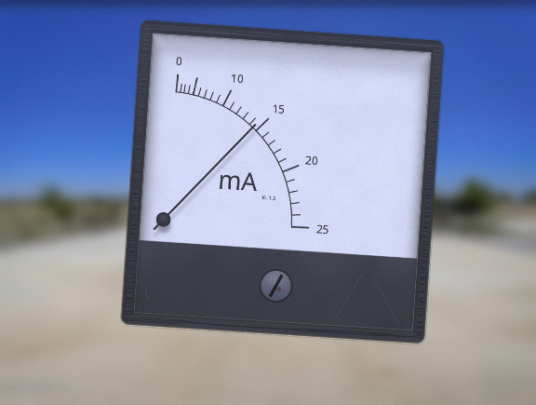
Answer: 14.5 mA
